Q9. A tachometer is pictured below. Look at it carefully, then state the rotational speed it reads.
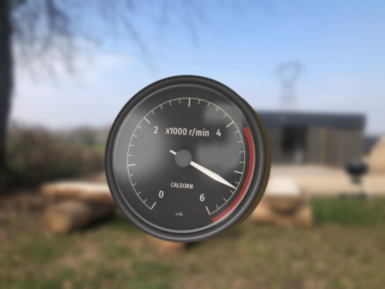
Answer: 5300 rpm
